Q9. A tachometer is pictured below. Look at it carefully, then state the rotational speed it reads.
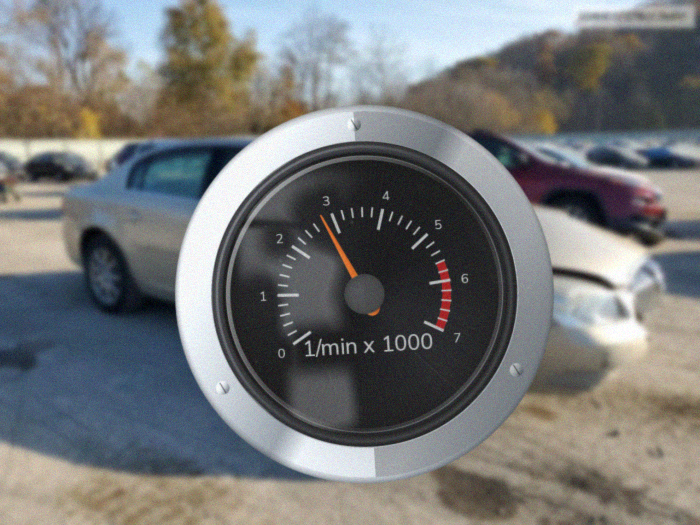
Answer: 2800 rpm
